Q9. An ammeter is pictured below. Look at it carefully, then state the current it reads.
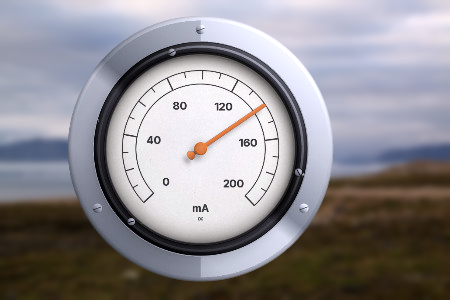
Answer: 140 mA
